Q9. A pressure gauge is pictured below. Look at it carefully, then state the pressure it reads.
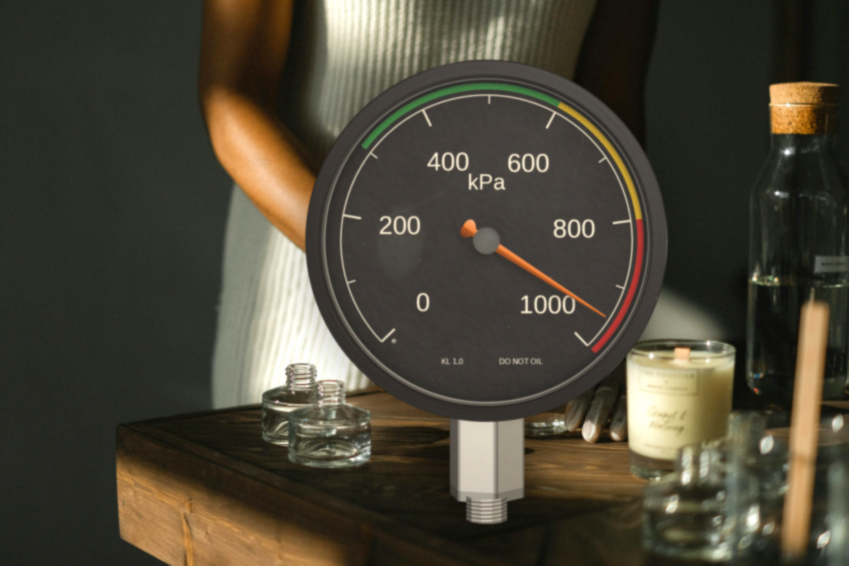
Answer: 950 kPa
